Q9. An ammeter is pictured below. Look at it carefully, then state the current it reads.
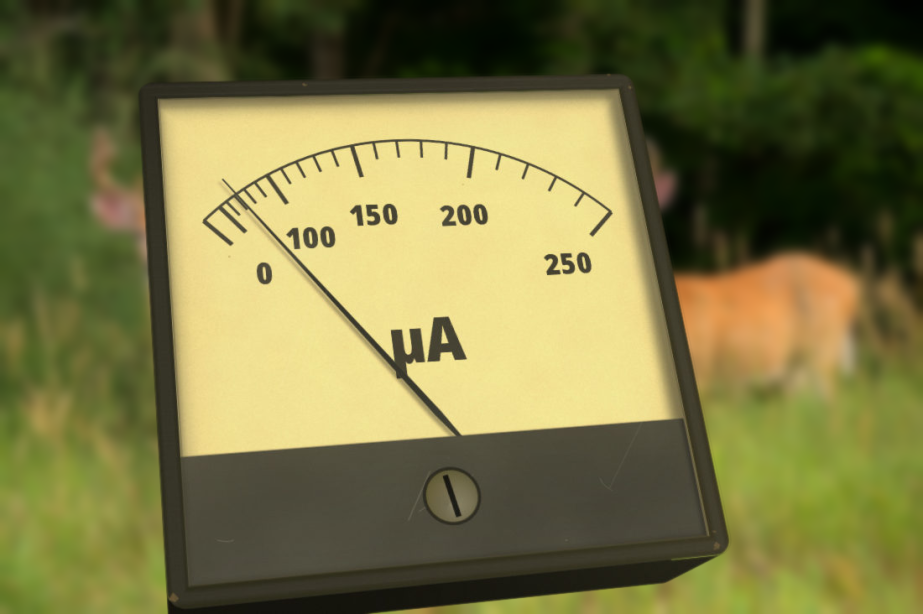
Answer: 70 µA
